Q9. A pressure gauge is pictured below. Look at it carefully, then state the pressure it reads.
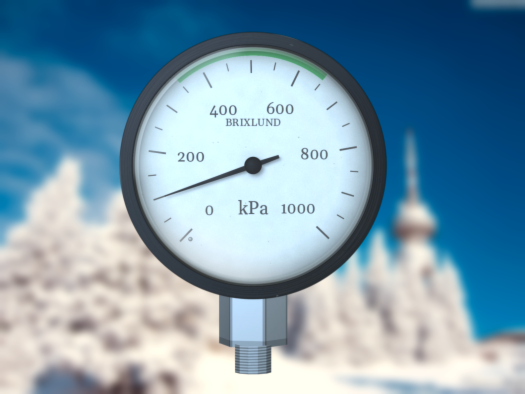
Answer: 100 kPa
